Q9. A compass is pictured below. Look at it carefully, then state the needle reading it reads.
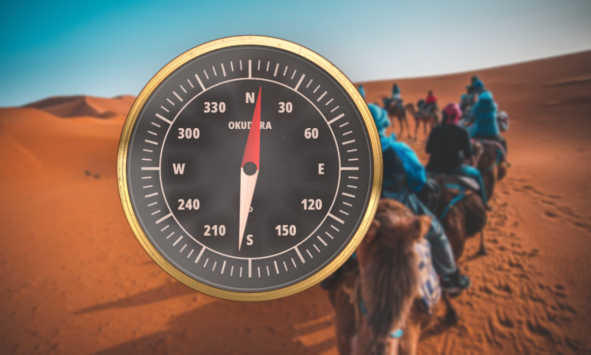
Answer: 7.5 °
